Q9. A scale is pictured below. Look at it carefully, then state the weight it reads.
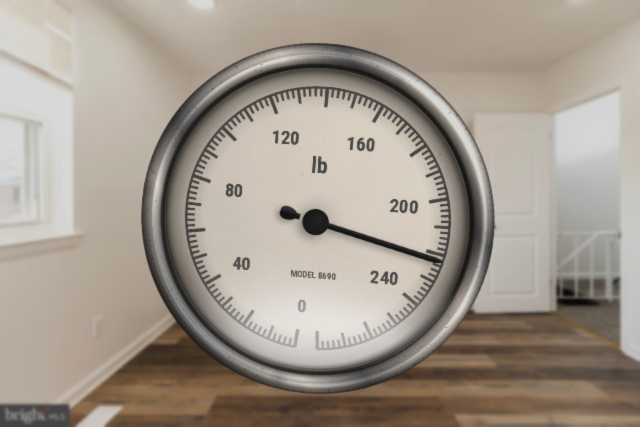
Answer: 222 lb
